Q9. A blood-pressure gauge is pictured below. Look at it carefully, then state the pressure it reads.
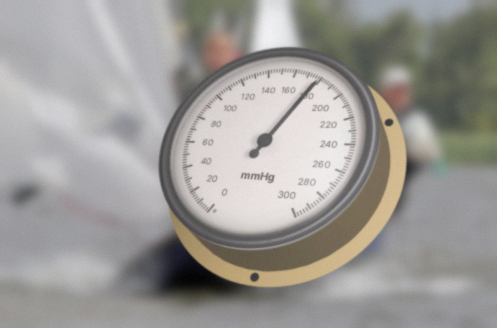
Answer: 180 mmHg
